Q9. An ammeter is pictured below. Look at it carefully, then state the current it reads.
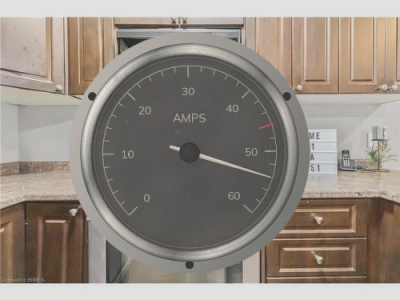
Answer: 54 A
